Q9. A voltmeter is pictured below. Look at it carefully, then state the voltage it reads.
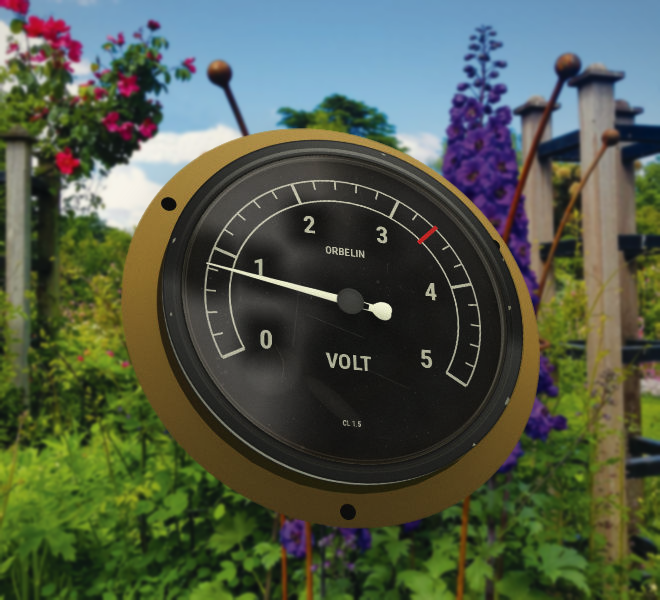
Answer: 0.8 V
